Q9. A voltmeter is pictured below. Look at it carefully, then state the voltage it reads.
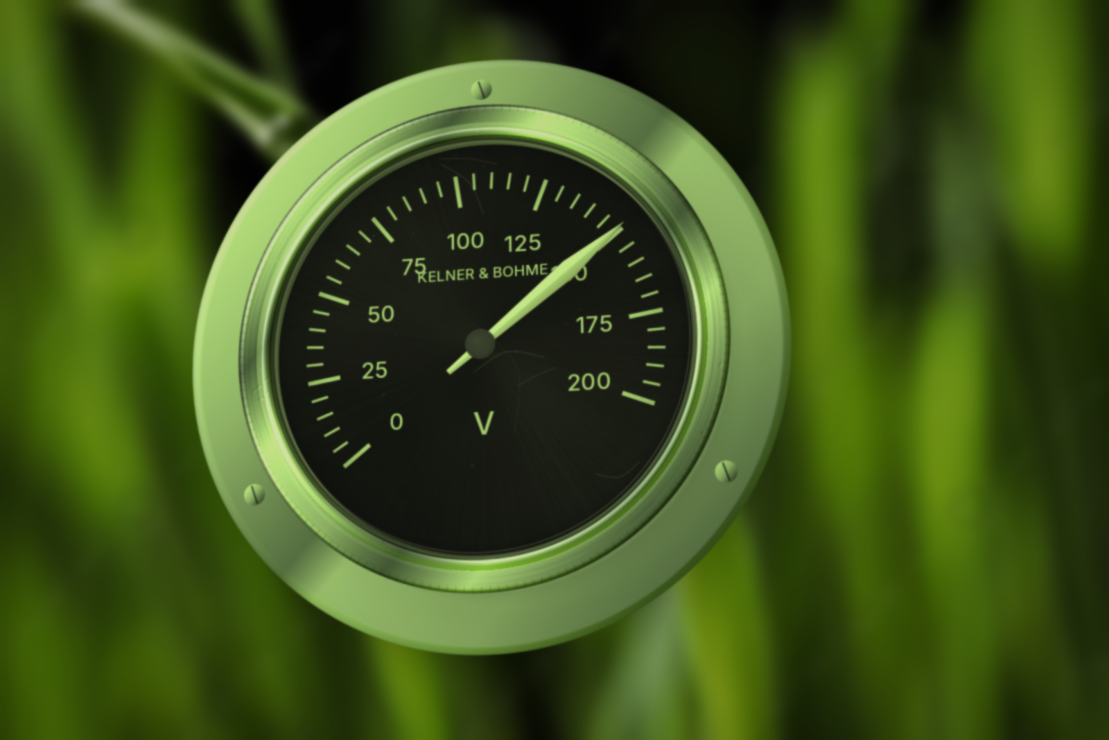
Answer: 150 V
